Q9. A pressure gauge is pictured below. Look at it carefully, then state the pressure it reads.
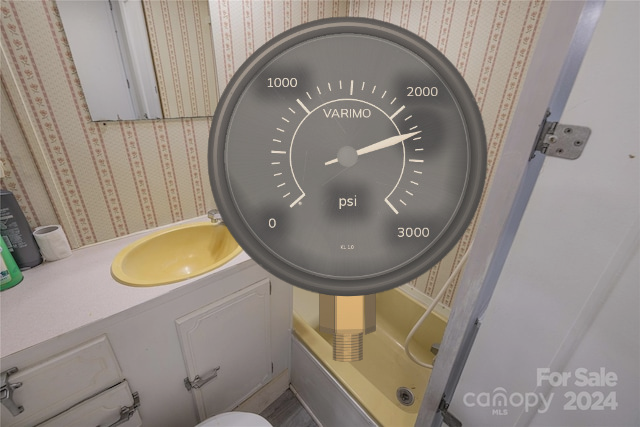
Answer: 2250 psi
